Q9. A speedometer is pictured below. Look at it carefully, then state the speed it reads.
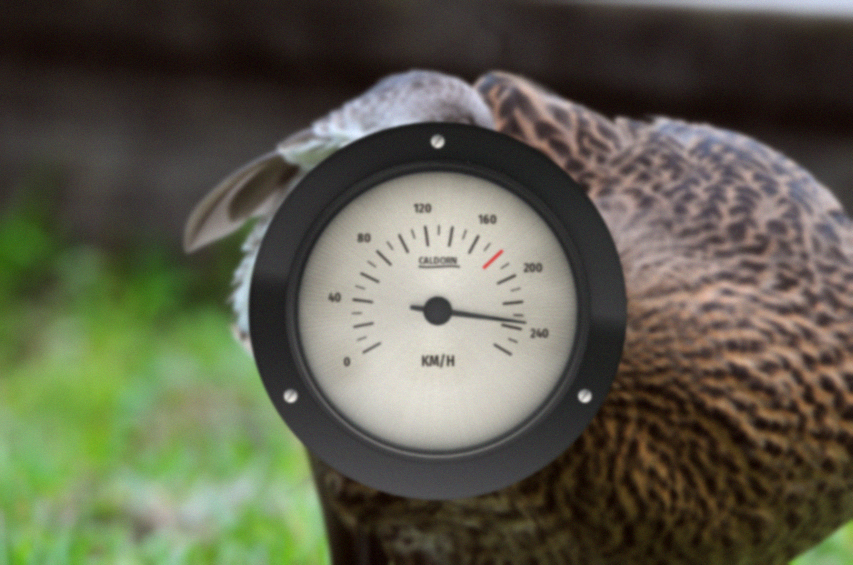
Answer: 235 km/h
